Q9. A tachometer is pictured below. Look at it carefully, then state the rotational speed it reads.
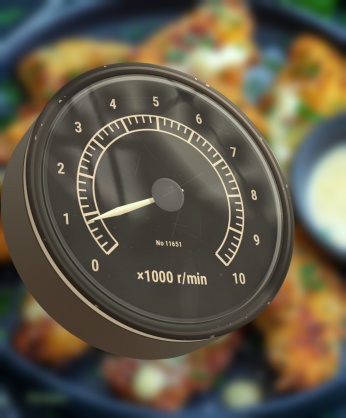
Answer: 800 rpm
